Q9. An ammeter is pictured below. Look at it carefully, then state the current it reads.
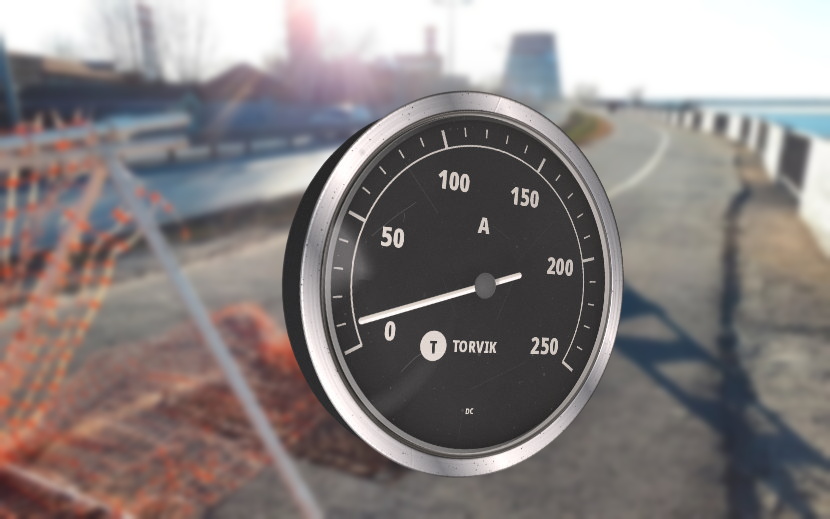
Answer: 10 A
